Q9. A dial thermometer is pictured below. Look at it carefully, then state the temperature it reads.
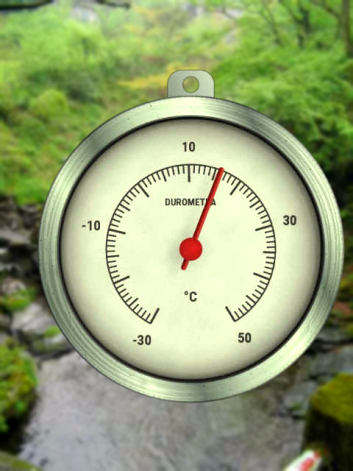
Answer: 16 °C
